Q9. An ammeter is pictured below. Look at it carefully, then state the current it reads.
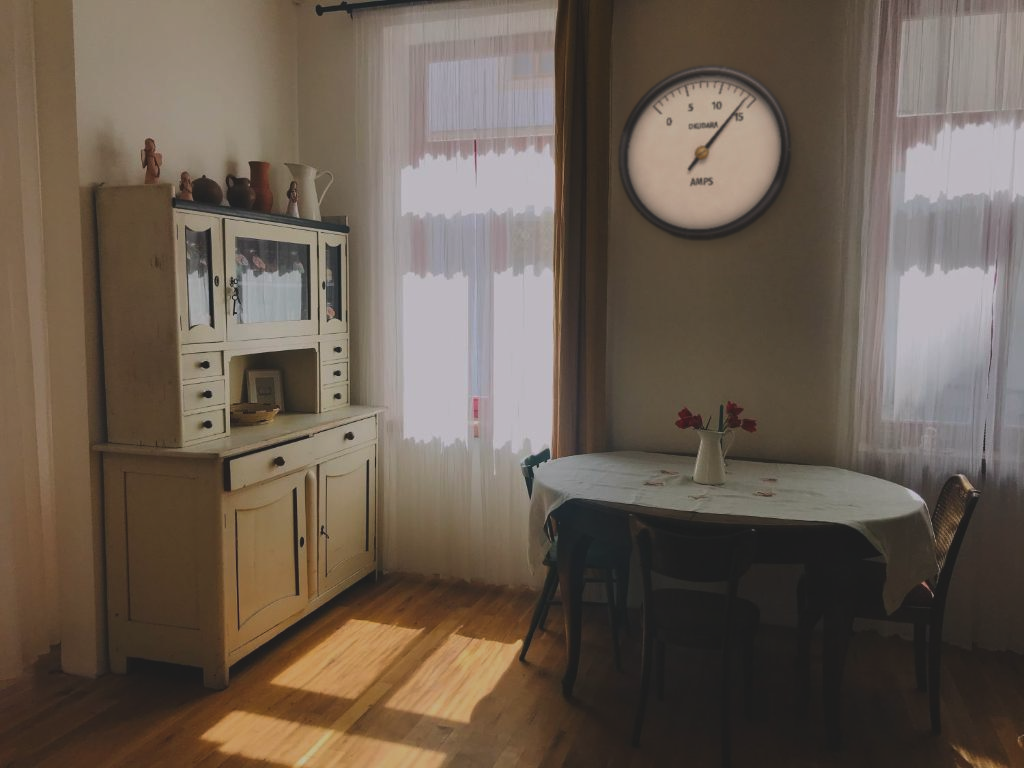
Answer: 14 A
